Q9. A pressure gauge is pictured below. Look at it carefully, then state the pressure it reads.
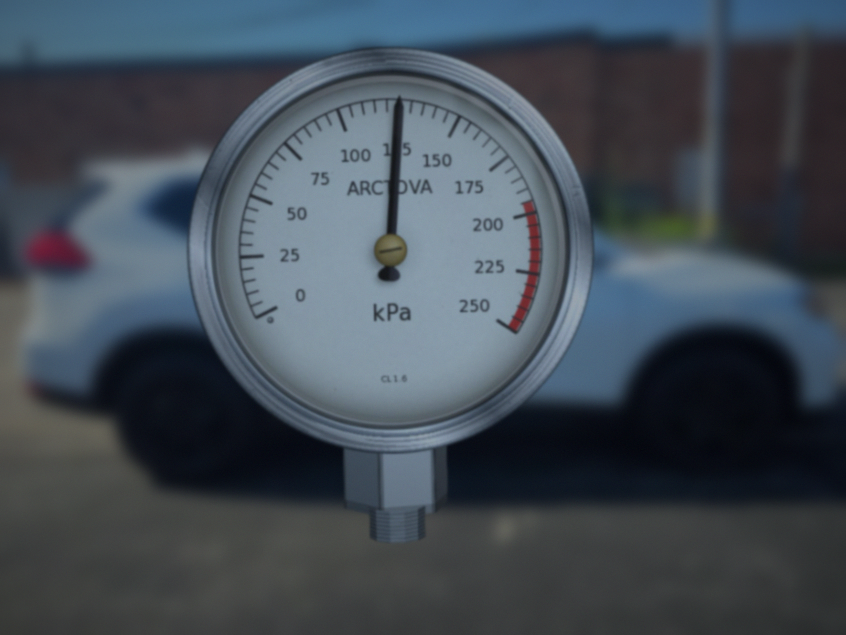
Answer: 125 kPa
